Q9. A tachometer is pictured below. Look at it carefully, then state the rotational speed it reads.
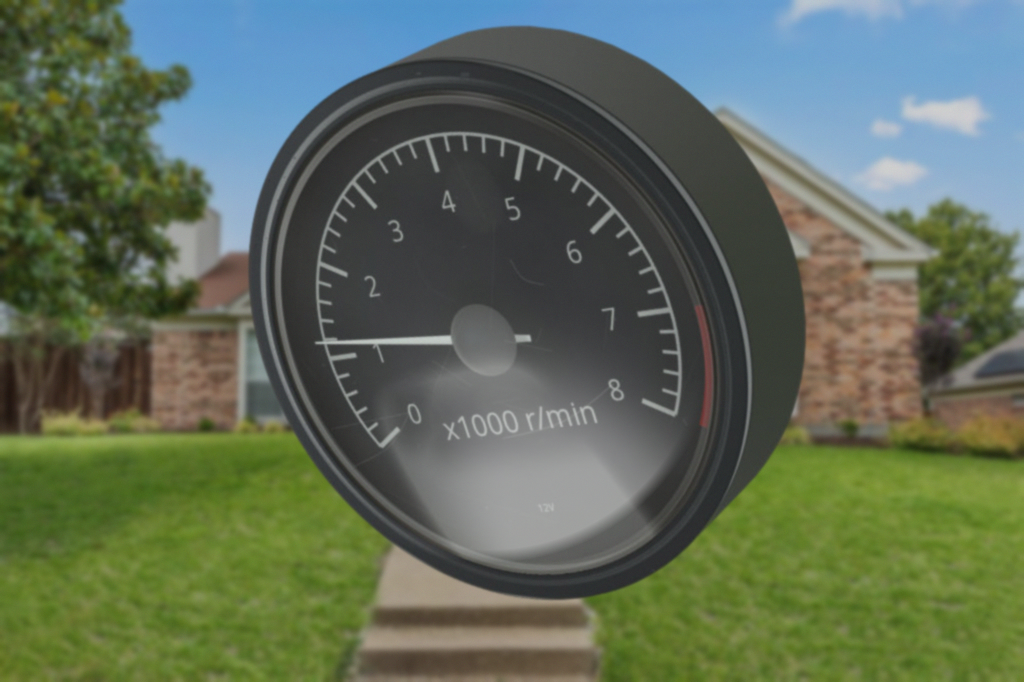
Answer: 1200 rpm
